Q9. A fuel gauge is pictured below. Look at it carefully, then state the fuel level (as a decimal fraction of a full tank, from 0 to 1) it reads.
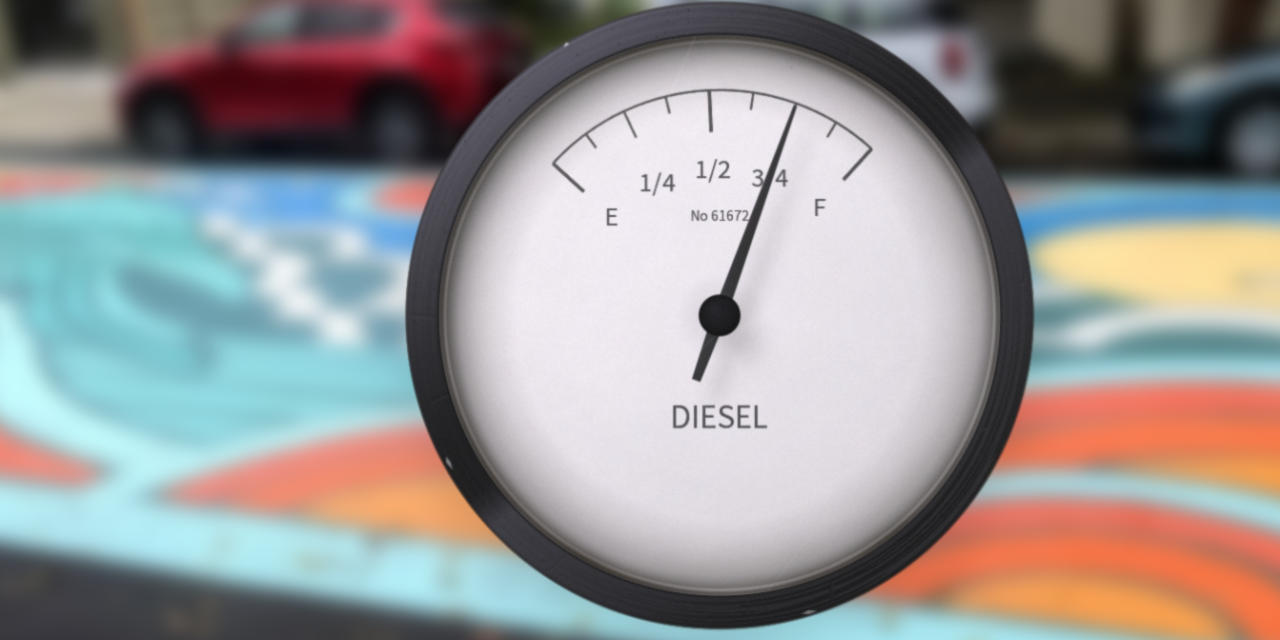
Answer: 0.75
